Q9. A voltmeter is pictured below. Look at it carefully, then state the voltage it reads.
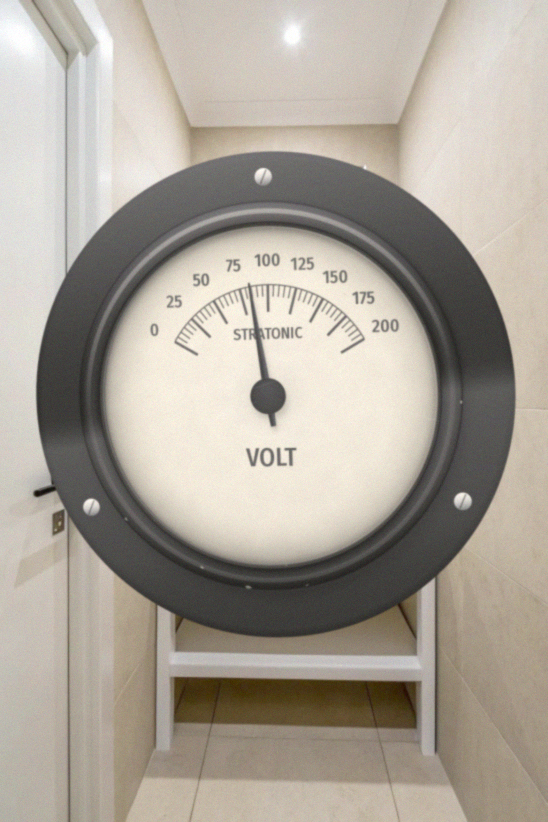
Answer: 85 V
